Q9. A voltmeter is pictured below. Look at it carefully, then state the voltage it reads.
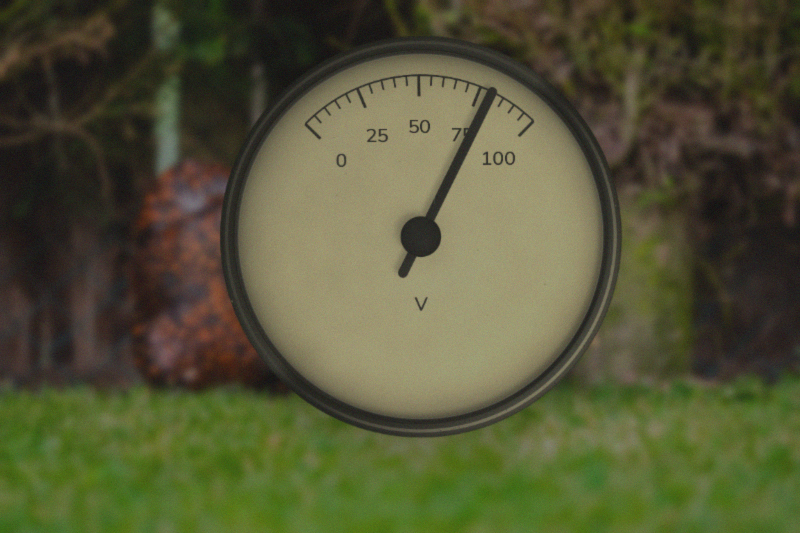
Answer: 80 V
